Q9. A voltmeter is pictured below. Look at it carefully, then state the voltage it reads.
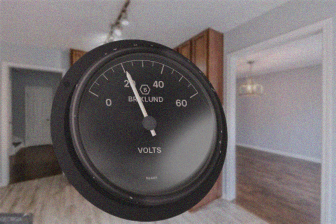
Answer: 20 V
